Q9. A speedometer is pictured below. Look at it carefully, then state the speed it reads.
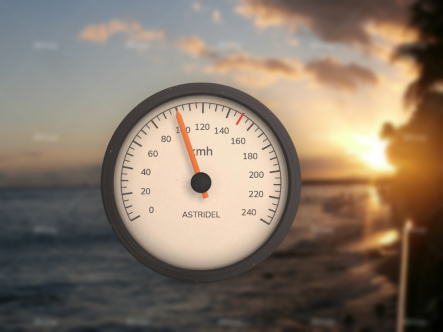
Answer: 100 km/h
